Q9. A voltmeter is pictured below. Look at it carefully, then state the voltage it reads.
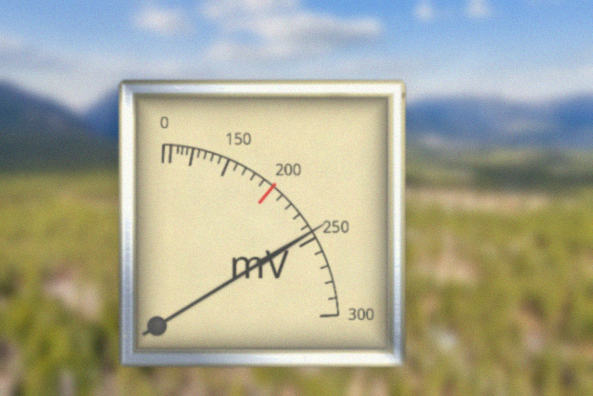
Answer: 245 mV
